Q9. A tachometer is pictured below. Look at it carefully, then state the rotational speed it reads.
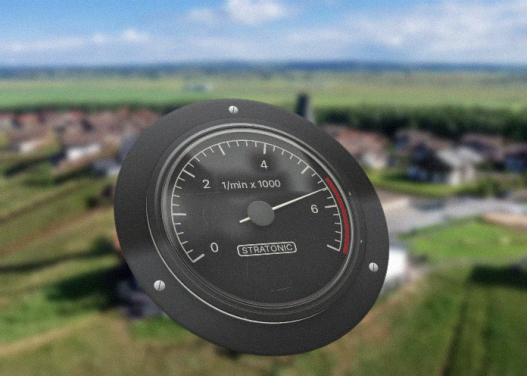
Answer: 5600 rpm
